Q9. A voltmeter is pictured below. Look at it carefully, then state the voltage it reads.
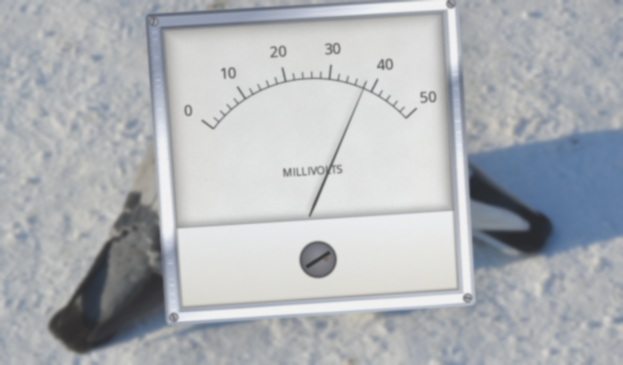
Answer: 38 mV
